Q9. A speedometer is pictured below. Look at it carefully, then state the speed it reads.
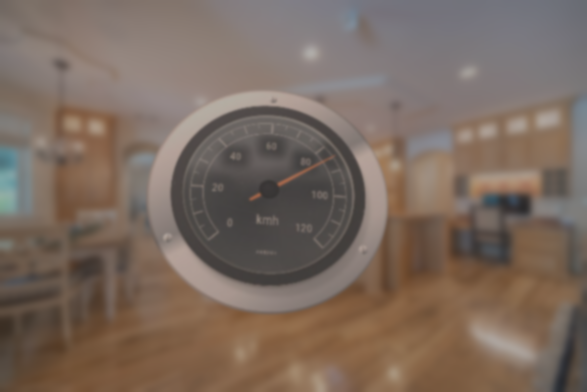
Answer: 85 km/h
